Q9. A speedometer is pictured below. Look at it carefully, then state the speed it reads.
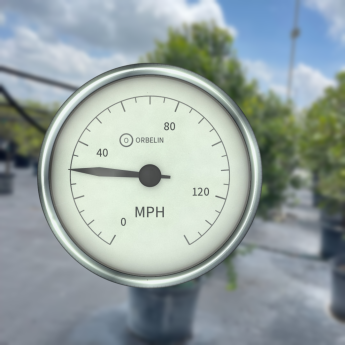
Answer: 30 mph
